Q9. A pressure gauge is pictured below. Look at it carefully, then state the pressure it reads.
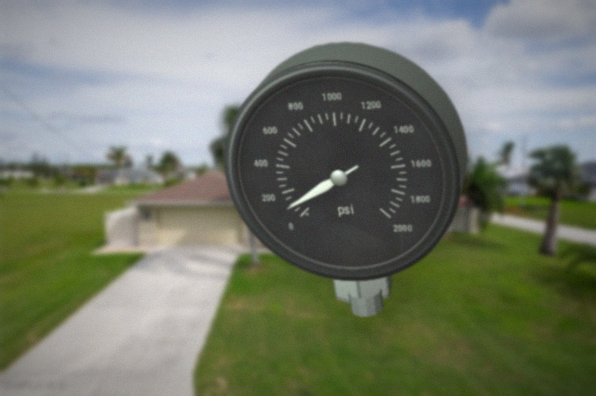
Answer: 100 psi
